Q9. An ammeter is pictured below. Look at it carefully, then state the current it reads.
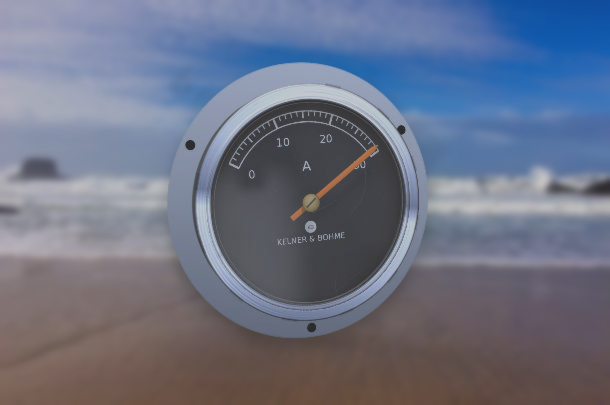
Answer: 29 A
